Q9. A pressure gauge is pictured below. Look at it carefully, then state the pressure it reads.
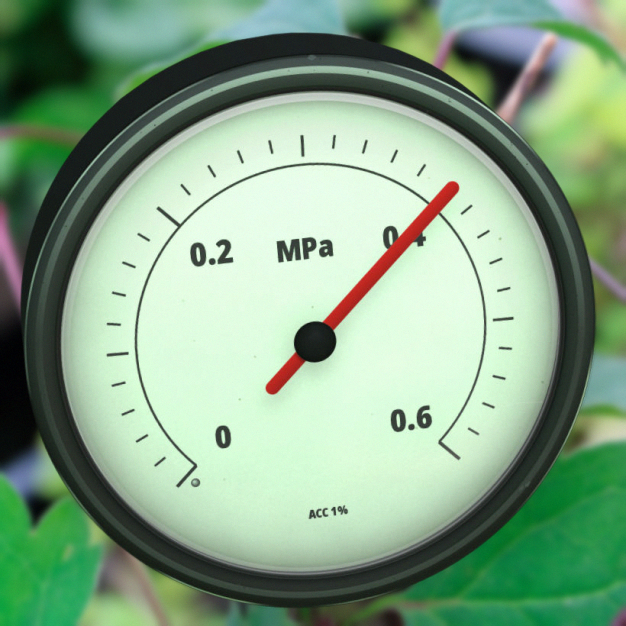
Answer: 0.4 MPa
